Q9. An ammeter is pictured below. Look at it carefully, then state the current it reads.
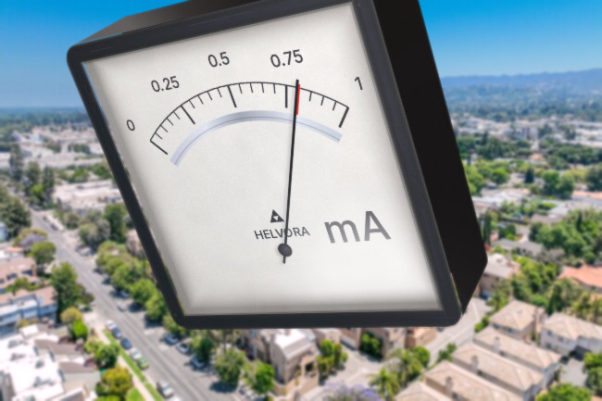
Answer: 0.8 mA
